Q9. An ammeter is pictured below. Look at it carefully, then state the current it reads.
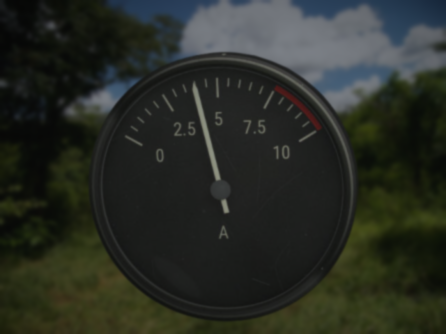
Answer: 4 A
